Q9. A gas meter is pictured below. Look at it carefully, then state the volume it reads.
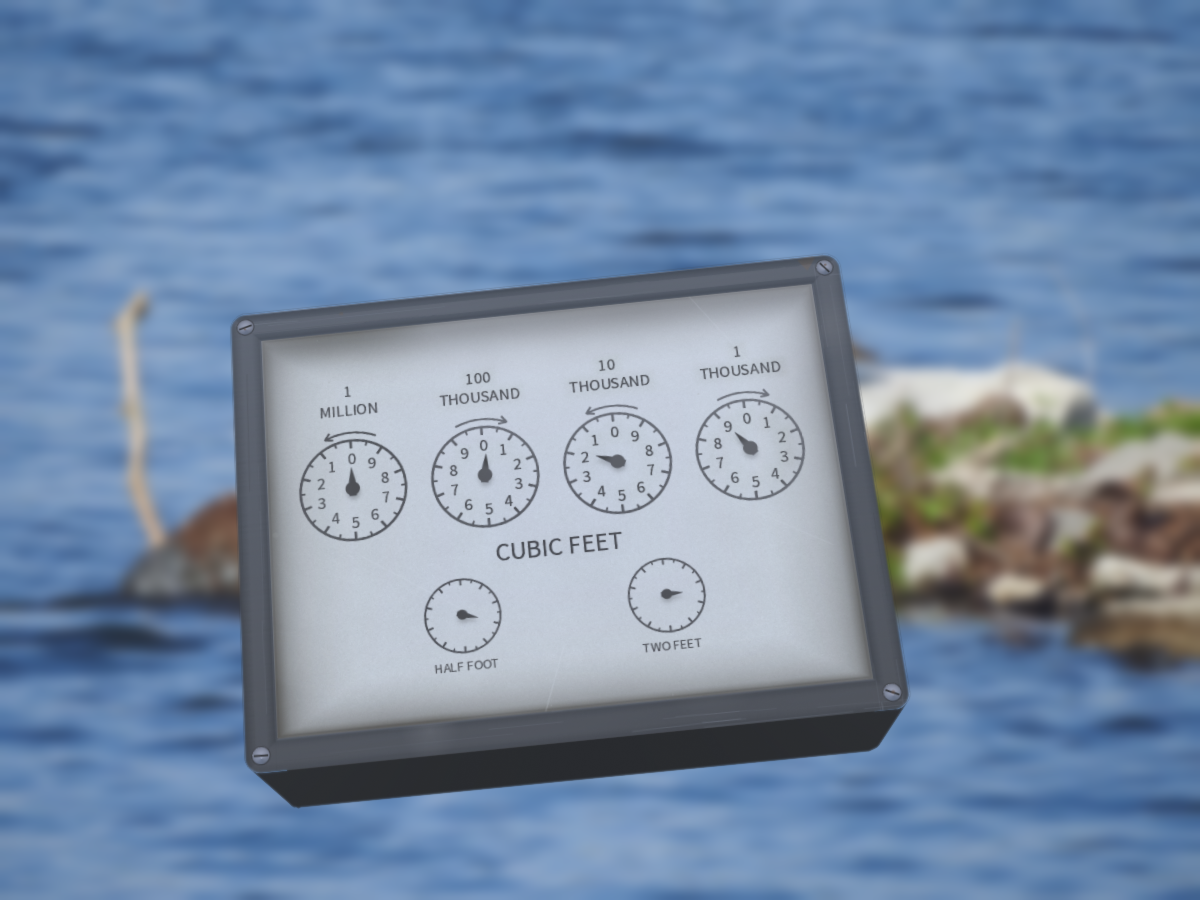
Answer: 1900 ft³
